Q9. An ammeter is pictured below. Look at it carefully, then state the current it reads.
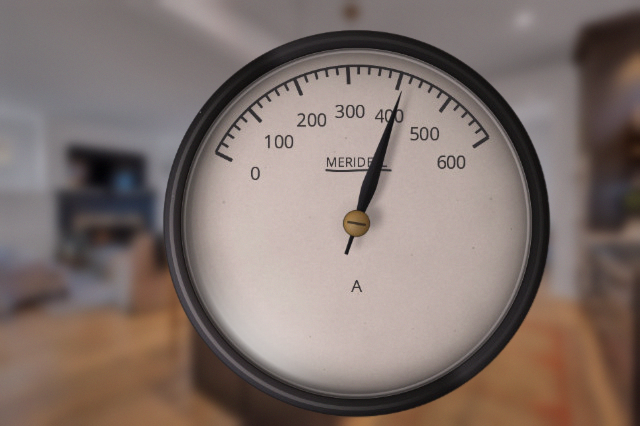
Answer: 410 A
